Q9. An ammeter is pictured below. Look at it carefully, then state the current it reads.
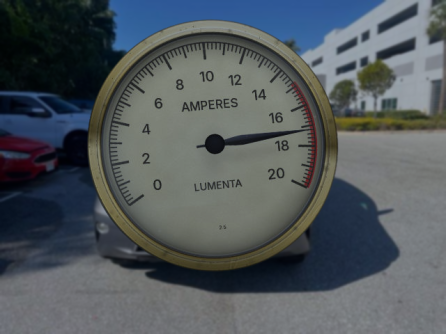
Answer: 17.2 A
